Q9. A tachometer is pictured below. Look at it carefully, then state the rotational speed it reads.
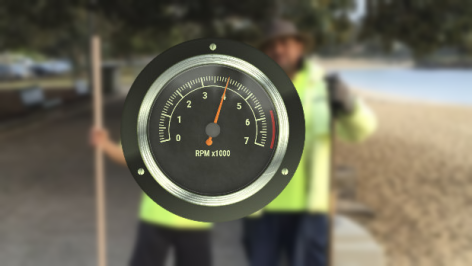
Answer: 4000 rpm
